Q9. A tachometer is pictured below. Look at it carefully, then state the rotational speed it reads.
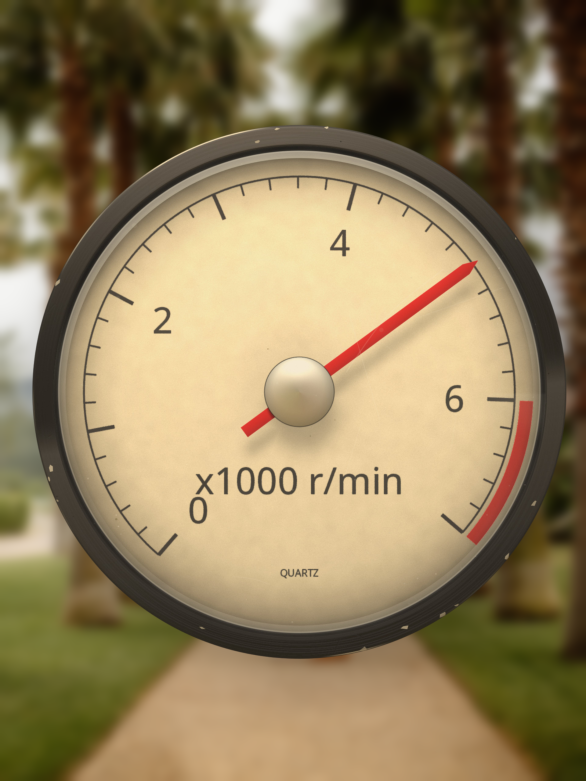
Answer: 5000 rpm
